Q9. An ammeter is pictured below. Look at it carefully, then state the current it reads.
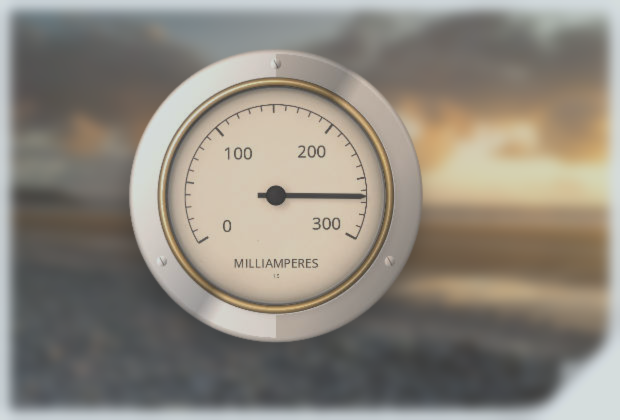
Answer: 265 mA
